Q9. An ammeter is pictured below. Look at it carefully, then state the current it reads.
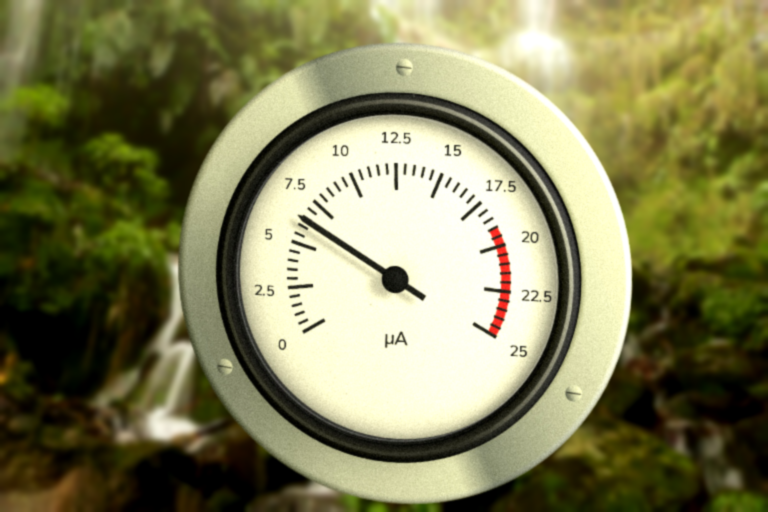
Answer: 6.5 µA
